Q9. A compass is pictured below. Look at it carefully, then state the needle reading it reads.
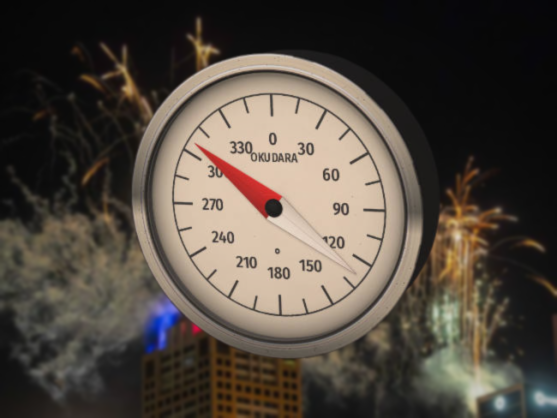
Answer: 307.5 °
